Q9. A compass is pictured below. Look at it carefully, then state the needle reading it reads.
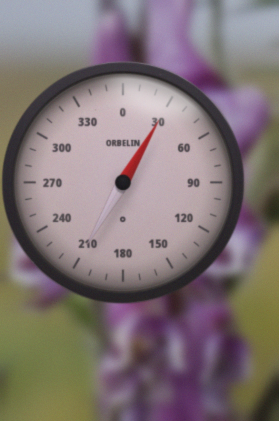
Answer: 30 °
